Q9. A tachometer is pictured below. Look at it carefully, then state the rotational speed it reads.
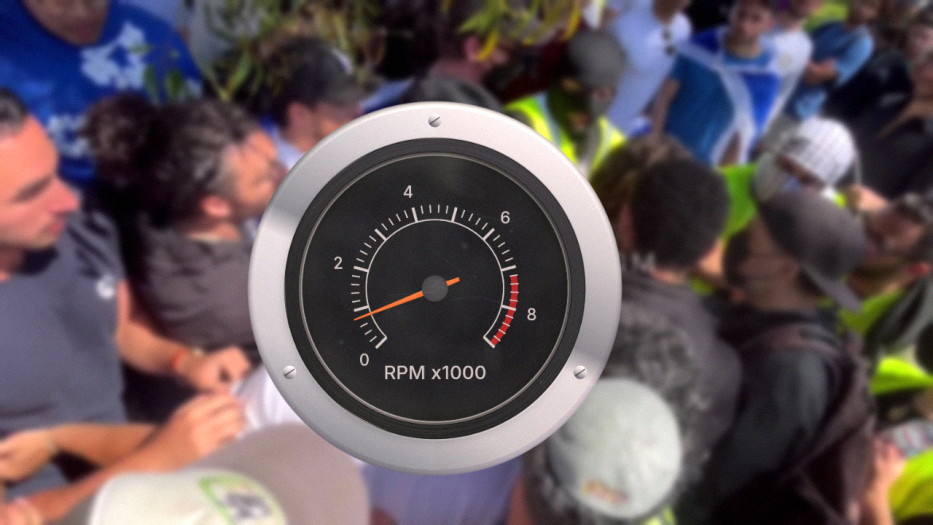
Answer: 800 rpm
